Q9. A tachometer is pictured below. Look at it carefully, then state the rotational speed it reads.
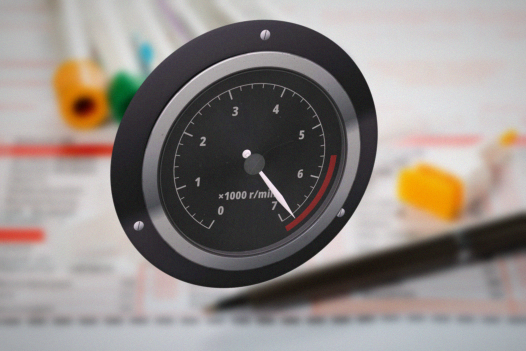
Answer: 6800 rpm
